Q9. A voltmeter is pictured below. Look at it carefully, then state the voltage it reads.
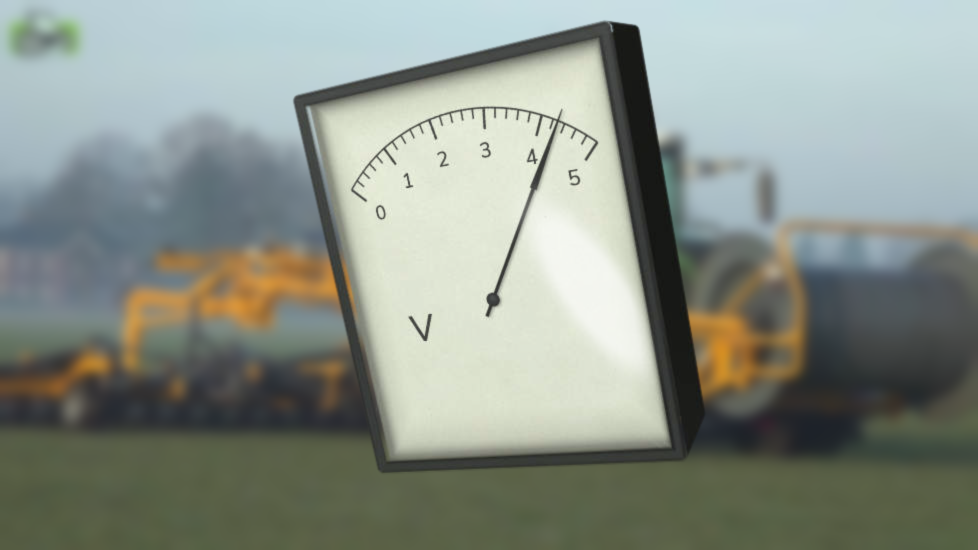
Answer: 4.3 V
